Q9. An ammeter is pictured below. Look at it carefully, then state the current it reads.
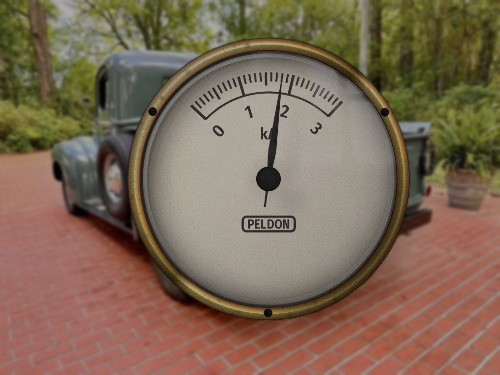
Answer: 1.8 kA
